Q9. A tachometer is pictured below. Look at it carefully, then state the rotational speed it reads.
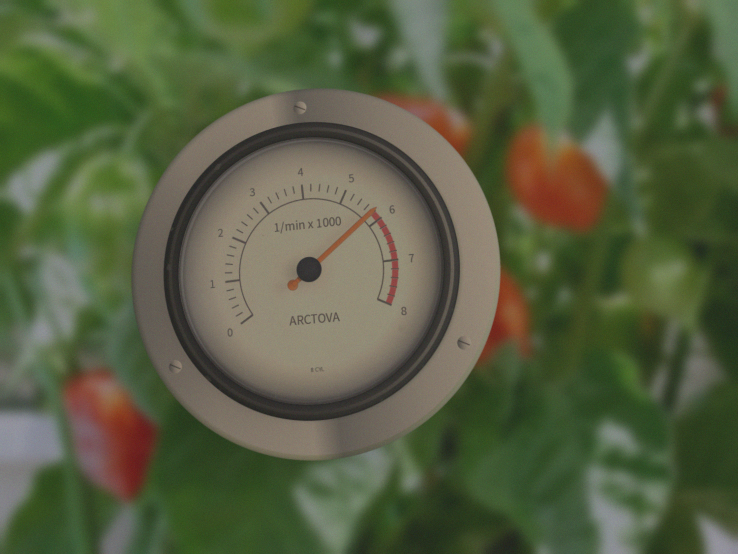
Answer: 5800 rpm
